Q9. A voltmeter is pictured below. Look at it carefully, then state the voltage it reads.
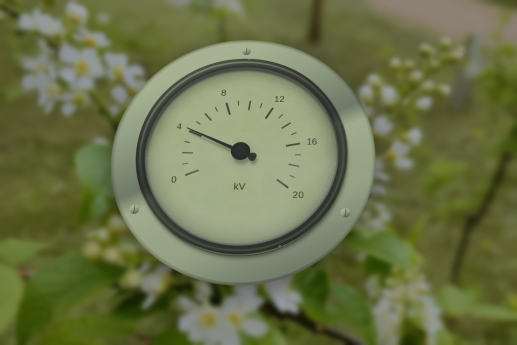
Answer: 4 kV
